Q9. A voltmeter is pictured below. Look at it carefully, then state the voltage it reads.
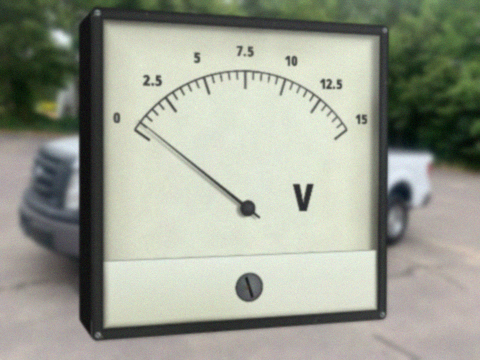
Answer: 0.5 V
